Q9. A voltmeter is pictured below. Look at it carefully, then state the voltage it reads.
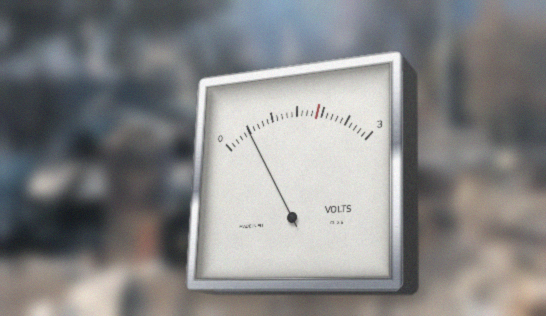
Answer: 0.5 V
